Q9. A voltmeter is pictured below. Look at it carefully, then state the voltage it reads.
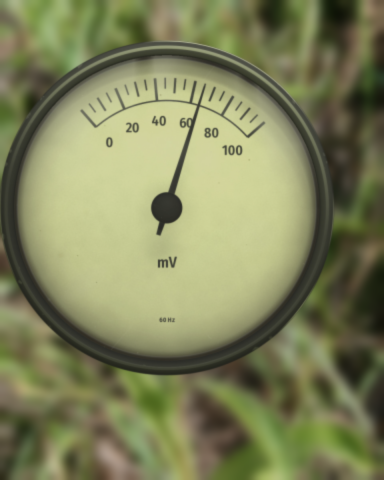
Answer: 65 mV
